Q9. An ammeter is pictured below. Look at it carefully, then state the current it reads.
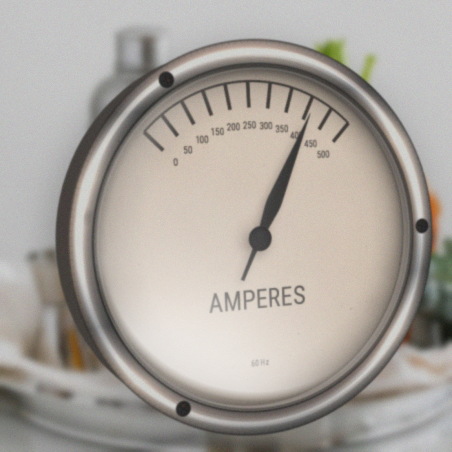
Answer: 400 A
